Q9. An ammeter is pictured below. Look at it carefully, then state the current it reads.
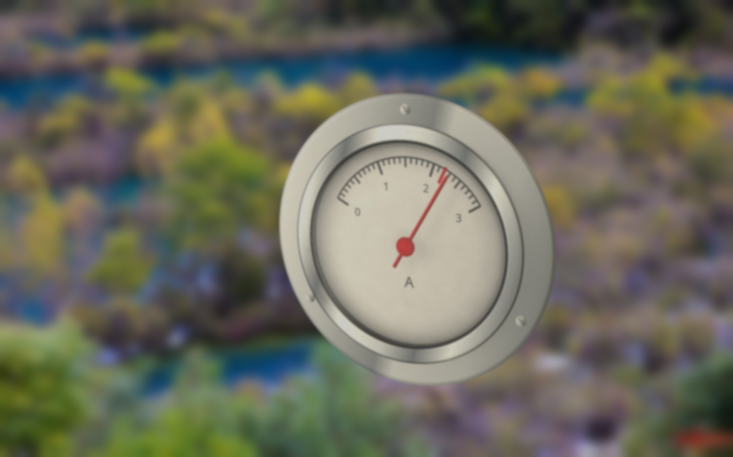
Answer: 2.3 A
